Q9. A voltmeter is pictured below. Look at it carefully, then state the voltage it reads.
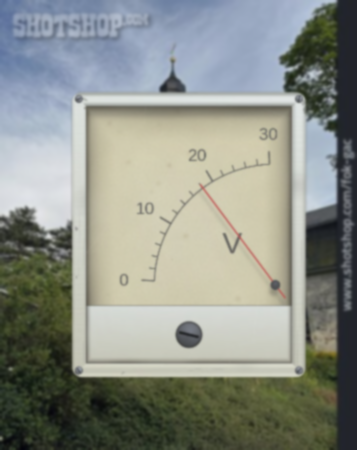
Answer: 18 V
